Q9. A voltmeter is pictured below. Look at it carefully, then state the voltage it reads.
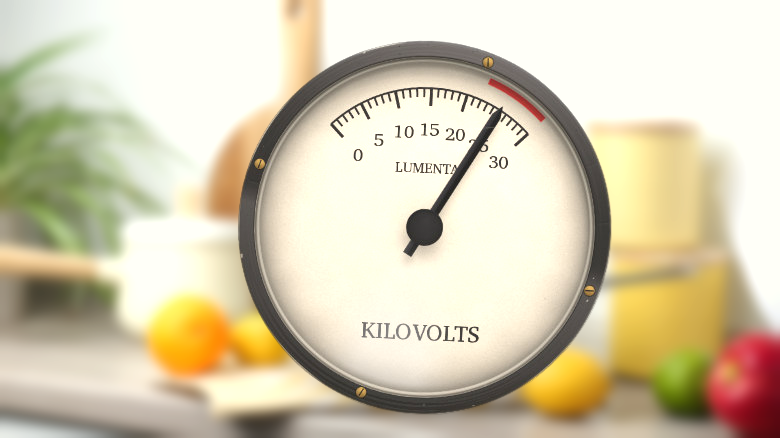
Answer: 25 kV
